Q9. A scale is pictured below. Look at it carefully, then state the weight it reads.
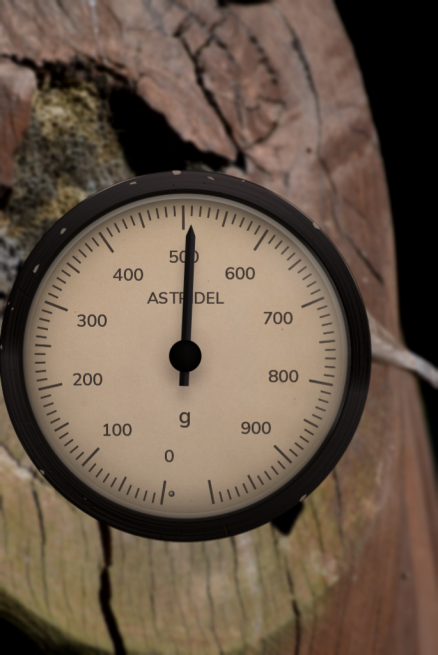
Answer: 510 g
